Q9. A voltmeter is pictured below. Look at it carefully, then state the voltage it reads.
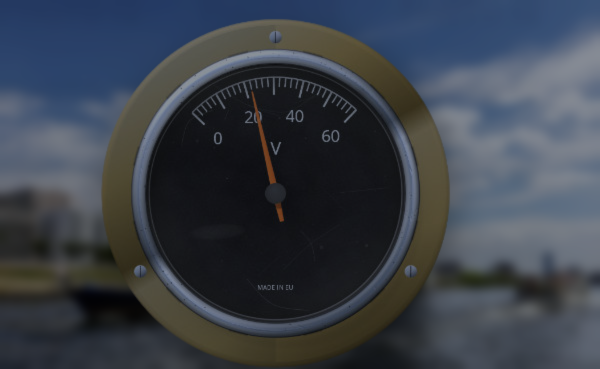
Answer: 22 V
